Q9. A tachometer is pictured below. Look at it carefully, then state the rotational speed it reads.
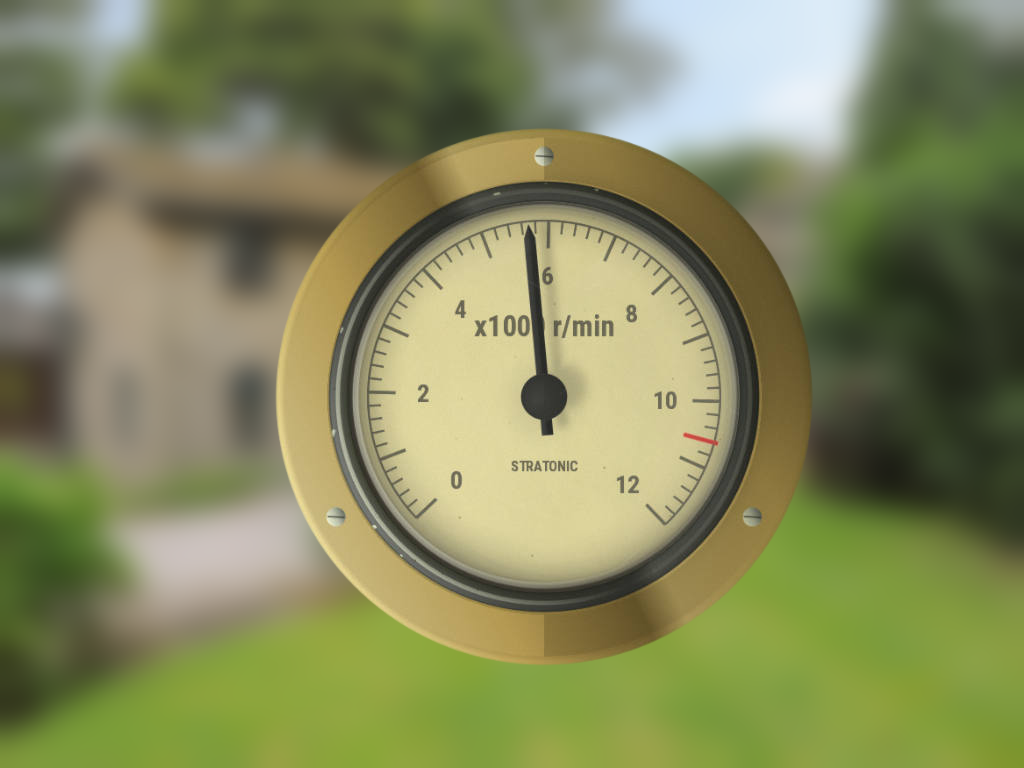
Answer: 5700 rpm
